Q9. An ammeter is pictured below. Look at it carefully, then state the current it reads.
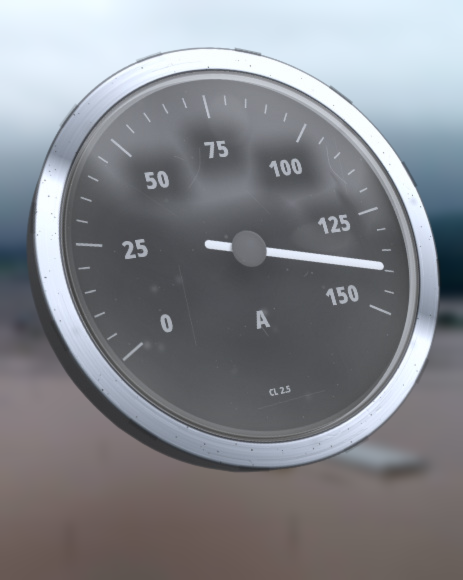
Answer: 140 A
